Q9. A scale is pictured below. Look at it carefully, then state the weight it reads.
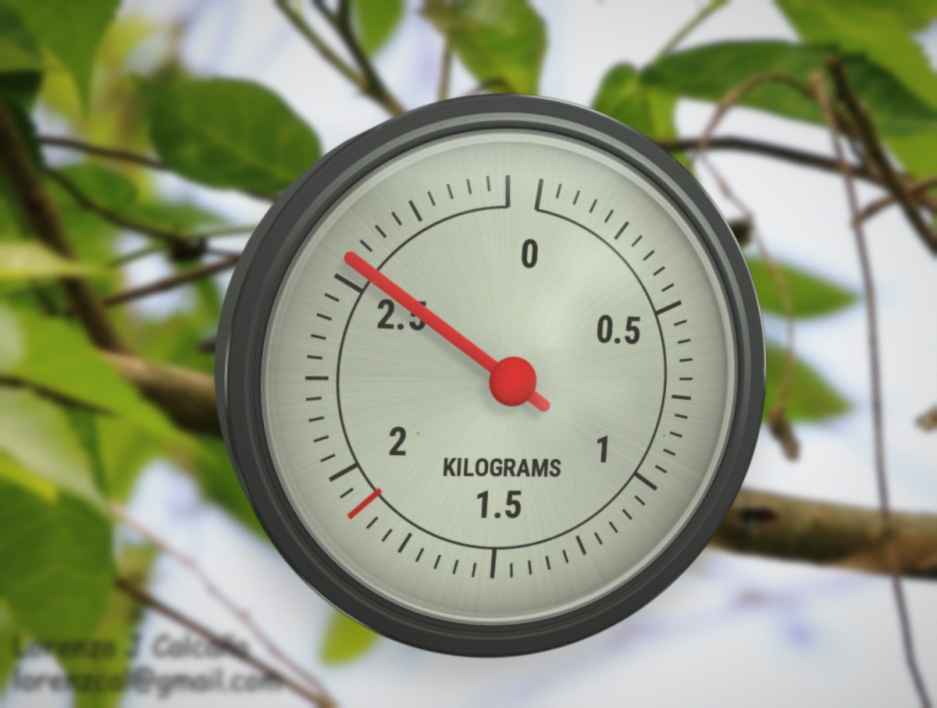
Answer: 2.55 kg
